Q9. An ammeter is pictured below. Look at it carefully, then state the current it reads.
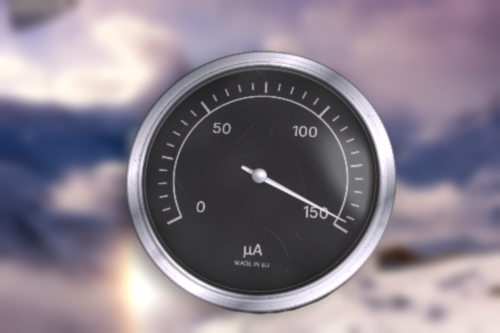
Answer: 147.5 µA
